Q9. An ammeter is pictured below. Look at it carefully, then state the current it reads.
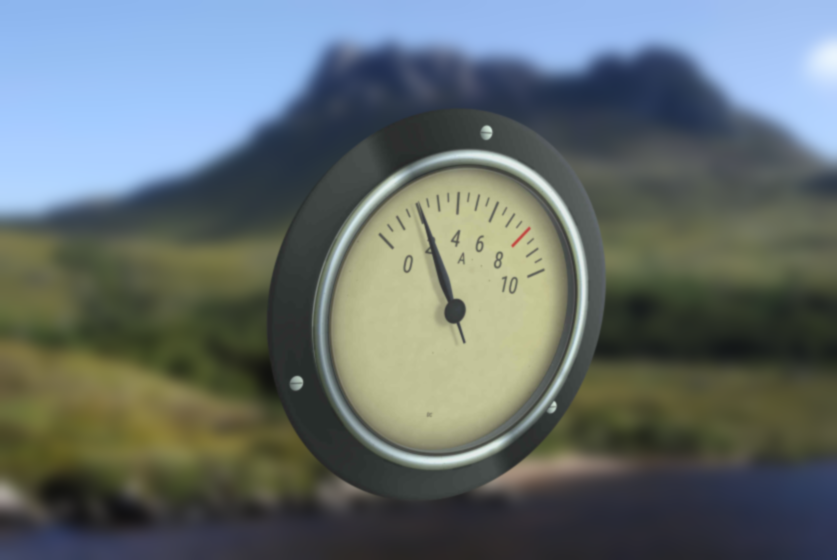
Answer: 2 A
